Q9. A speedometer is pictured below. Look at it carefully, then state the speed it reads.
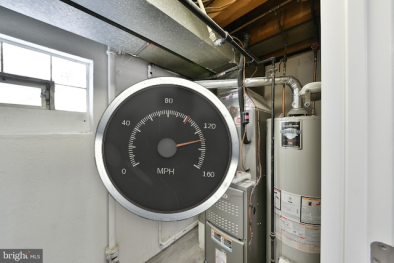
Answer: 130 mph
